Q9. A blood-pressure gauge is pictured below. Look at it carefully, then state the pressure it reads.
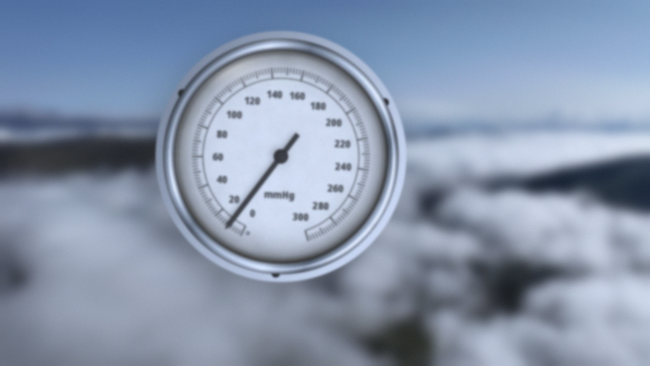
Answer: 10 mmHg
